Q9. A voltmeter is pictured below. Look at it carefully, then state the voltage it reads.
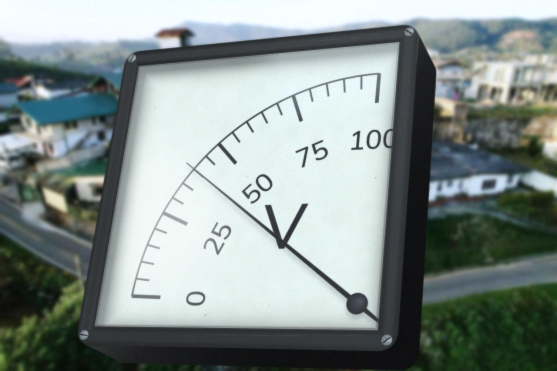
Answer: 40 V
